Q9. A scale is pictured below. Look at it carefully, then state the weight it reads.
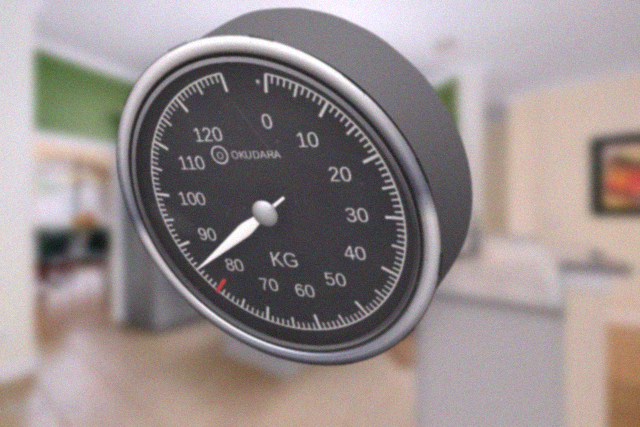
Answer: 85 kg
